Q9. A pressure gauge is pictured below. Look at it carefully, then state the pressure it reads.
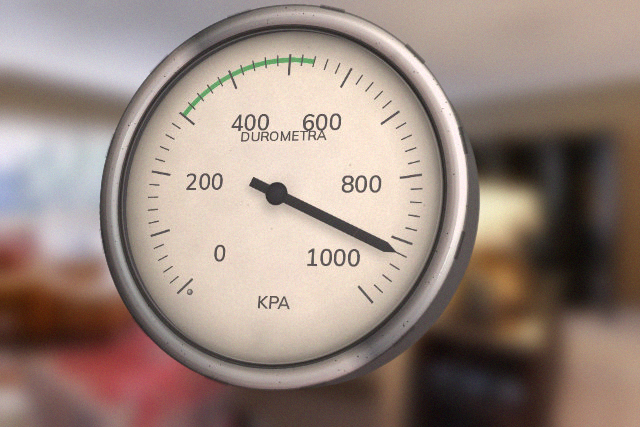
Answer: 920 kPa
